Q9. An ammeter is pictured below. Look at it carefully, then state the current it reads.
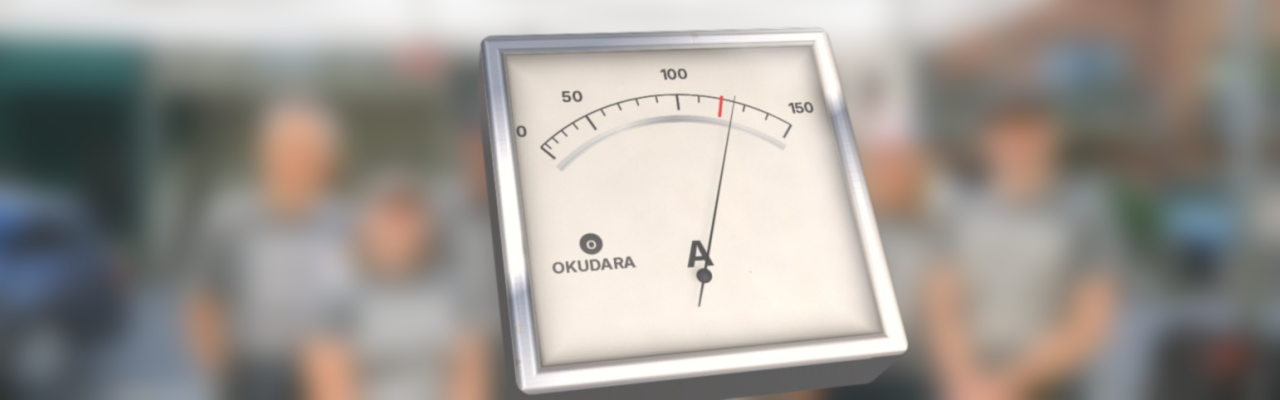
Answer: 125 A
